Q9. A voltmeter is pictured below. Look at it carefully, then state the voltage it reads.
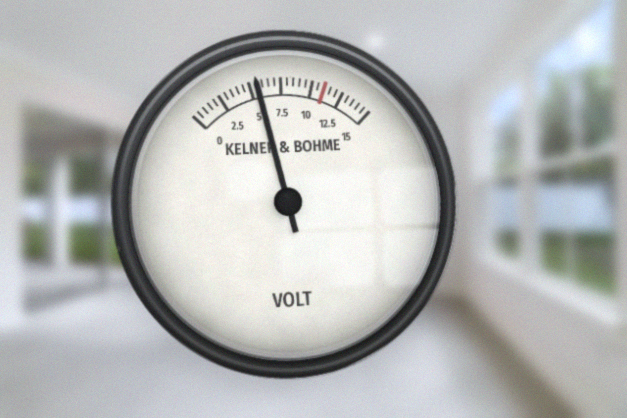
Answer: 5.5 V
